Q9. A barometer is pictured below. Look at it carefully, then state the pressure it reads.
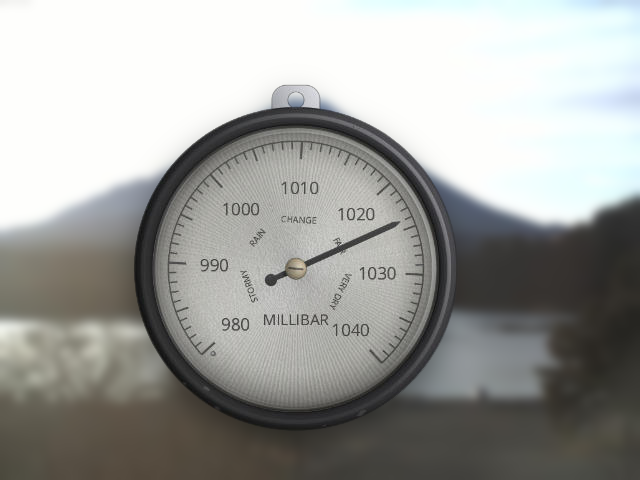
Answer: 1024 mbar
